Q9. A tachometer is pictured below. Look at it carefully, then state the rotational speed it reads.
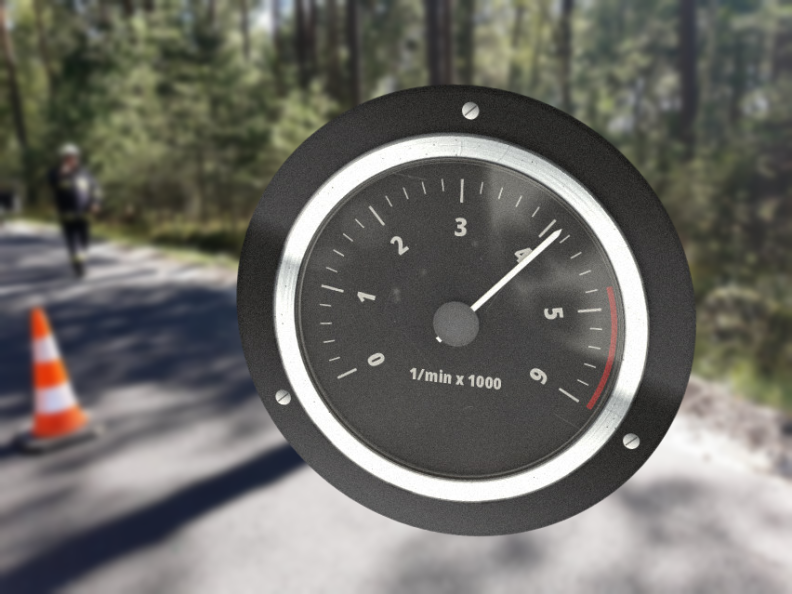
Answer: 4100 rpm
